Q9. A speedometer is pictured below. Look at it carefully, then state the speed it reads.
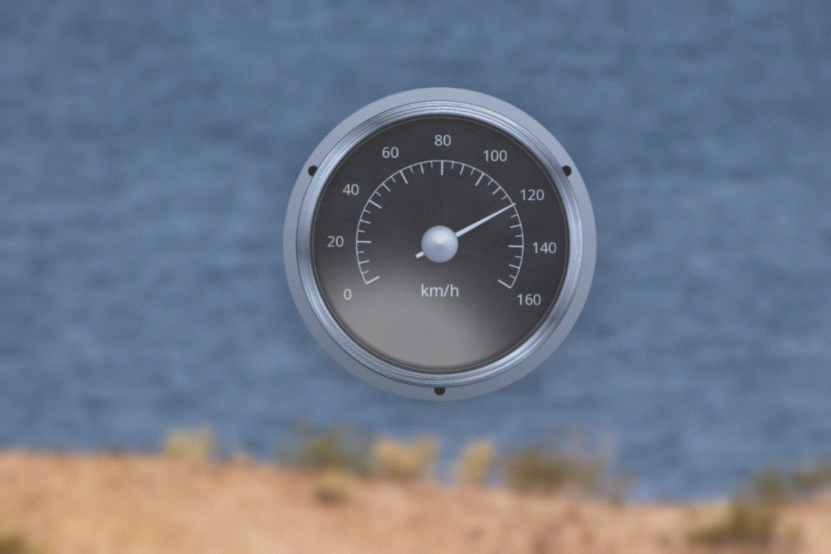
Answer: 120 km/h
